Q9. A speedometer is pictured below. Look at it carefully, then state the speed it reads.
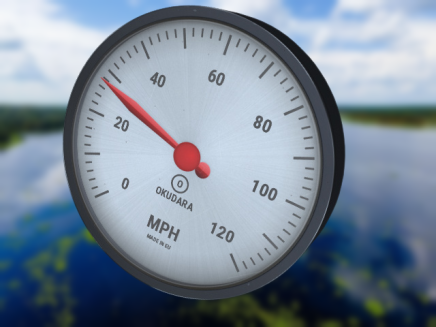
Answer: 28 mph
